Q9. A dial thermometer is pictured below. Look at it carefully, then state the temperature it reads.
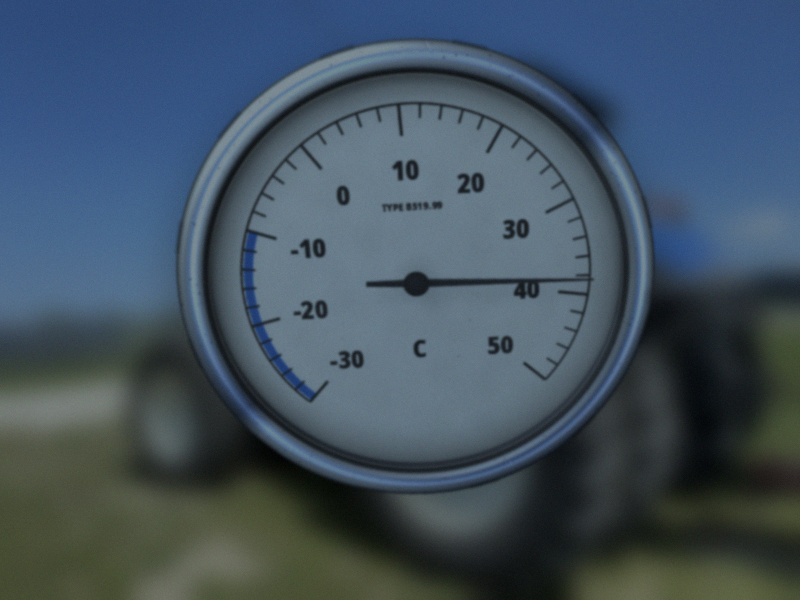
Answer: 38 °C
